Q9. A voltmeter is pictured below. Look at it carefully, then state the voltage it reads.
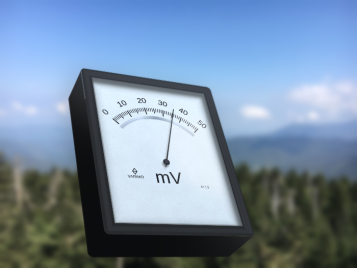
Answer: 35 mV
